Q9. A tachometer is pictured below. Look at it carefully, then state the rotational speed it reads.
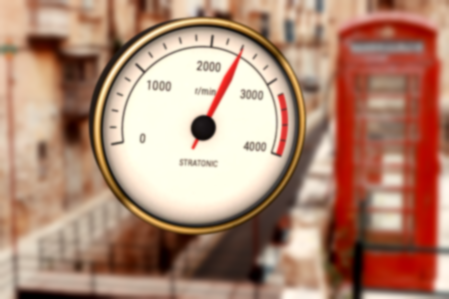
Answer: 2400 rpm
